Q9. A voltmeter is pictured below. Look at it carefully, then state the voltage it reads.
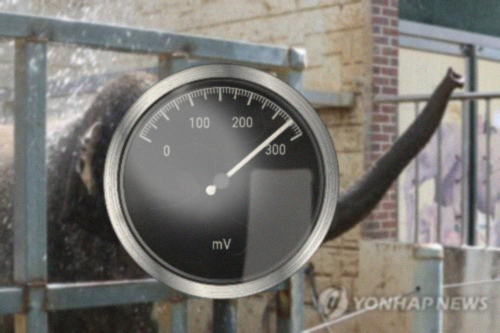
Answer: 275 mV
